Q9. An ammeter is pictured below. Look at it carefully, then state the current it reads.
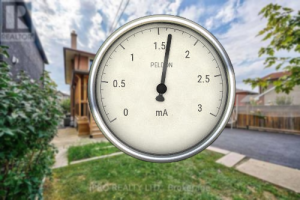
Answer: 1.65 mA
